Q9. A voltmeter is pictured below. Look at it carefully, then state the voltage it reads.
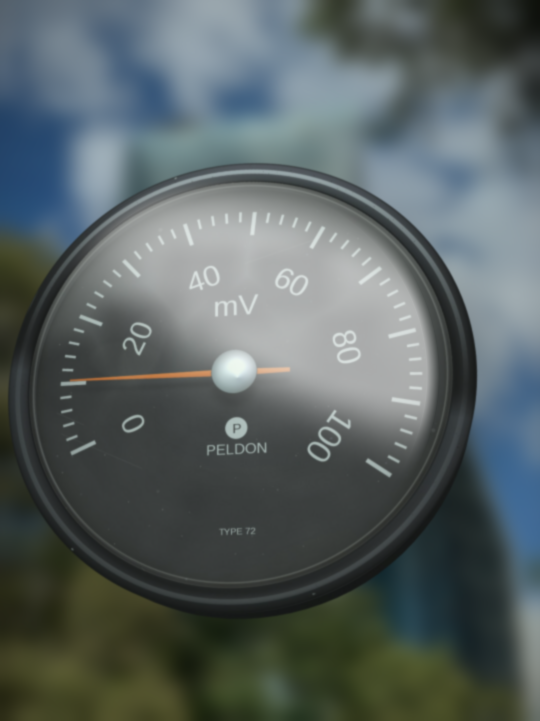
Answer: 10 mV
